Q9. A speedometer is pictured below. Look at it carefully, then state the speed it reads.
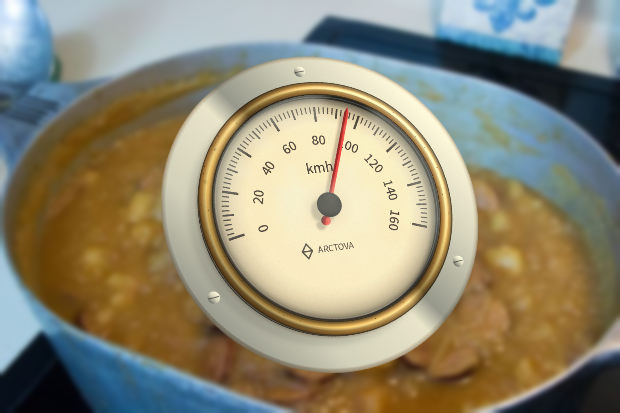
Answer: 94 km/h
